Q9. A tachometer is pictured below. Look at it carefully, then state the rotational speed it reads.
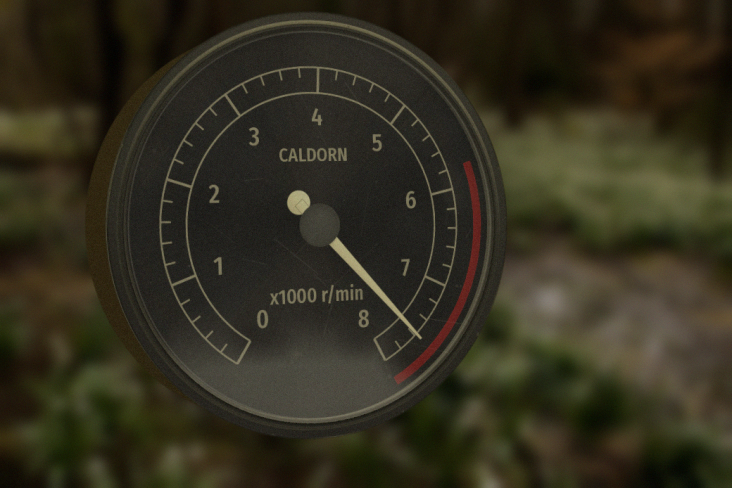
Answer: 7600 rpm
